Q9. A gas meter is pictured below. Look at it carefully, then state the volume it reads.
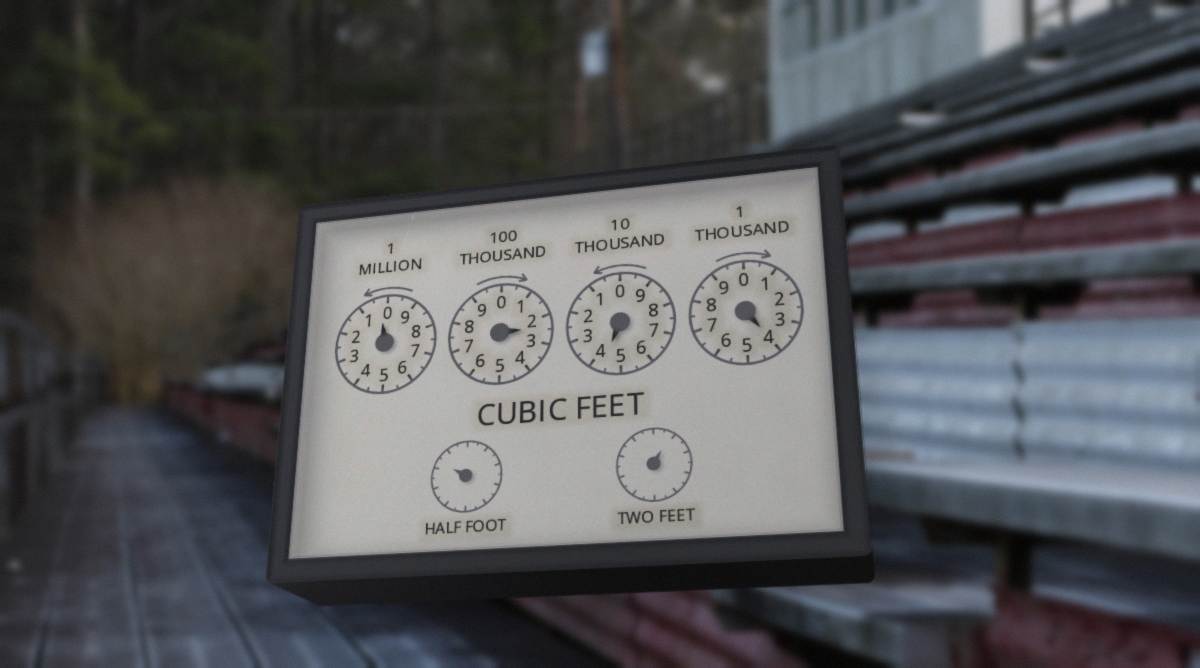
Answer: 24400 ft³
